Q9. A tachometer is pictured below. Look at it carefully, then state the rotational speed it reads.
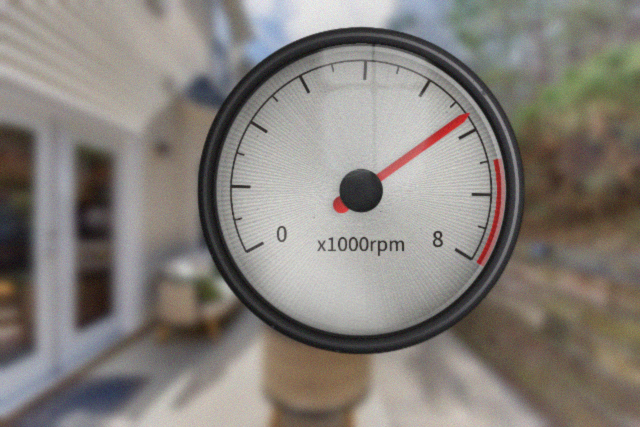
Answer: 5750 rpm
